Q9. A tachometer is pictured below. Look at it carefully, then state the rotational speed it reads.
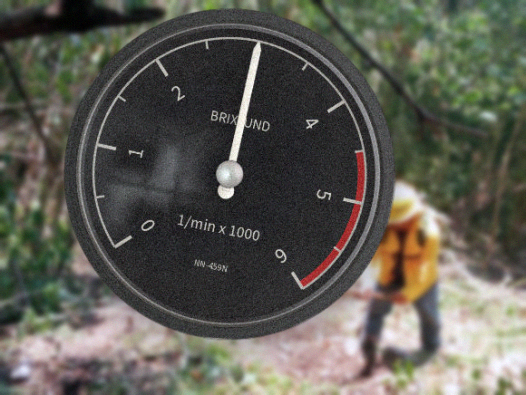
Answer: 3000 rpm
